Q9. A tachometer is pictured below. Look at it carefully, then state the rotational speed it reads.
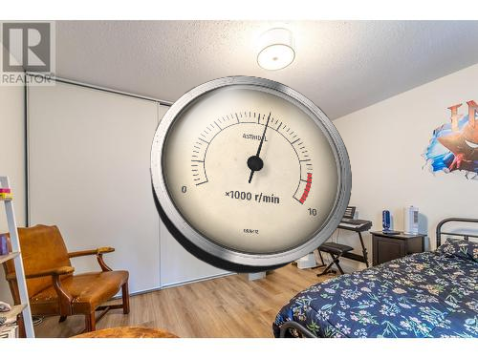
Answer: 5400 rpm
